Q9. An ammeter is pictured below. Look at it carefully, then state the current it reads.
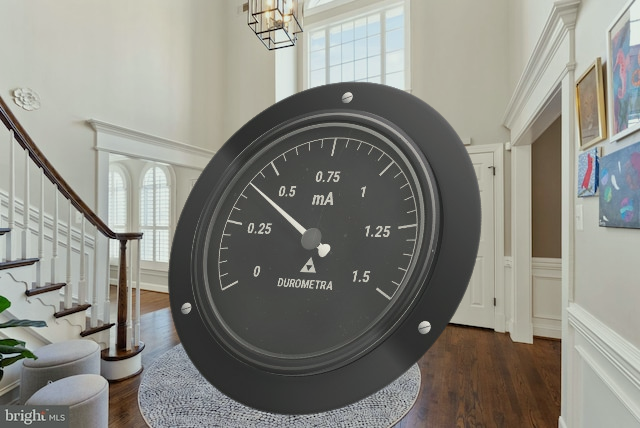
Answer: 0.4 mA
